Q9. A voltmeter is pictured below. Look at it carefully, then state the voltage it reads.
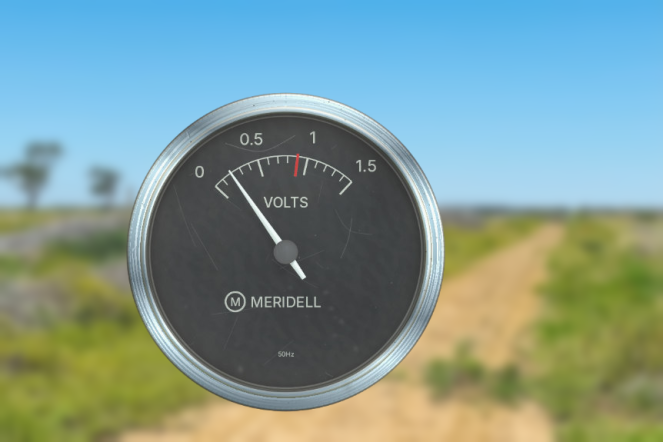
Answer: 0.2 V
